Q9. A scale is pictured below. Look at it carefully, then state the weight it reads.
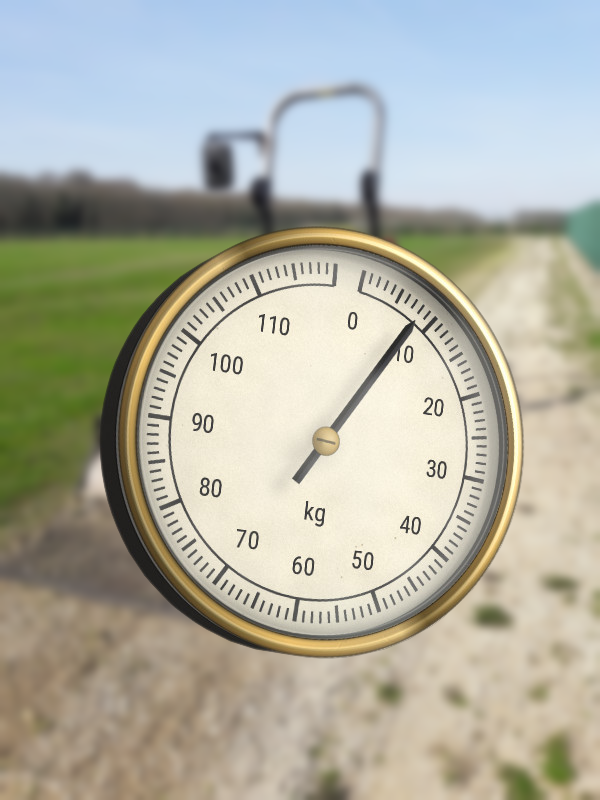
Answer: 8 kg
